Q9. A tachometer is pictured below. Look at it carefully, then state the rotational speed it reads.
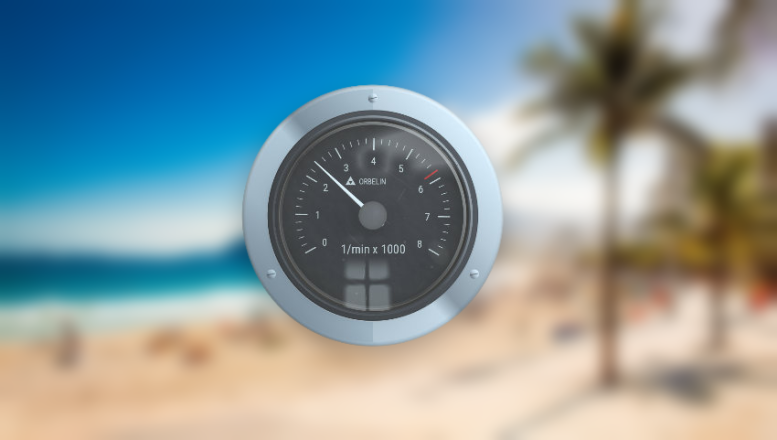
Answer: 2400 rpm
